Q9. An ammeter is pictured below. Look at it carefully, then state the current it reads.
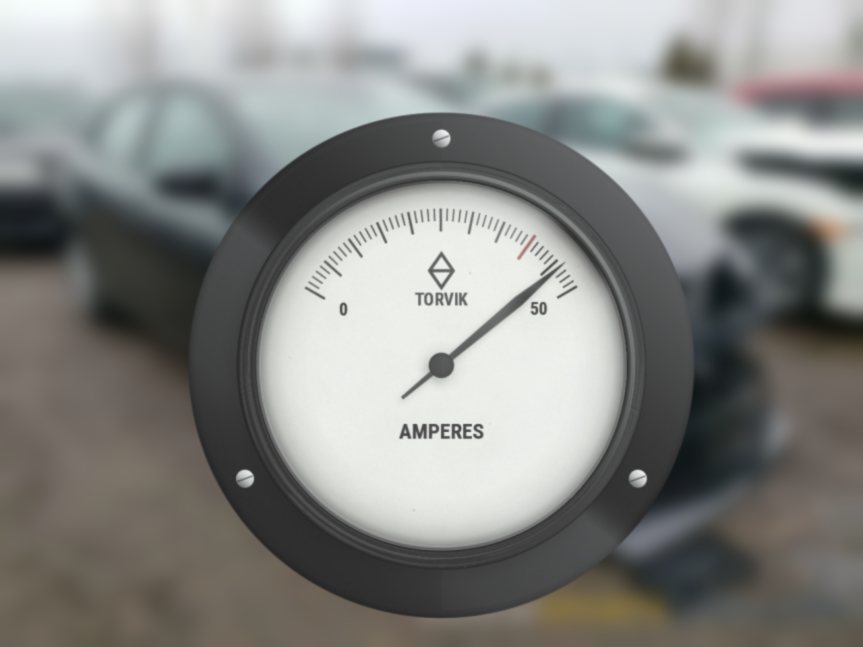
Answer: 46 A
